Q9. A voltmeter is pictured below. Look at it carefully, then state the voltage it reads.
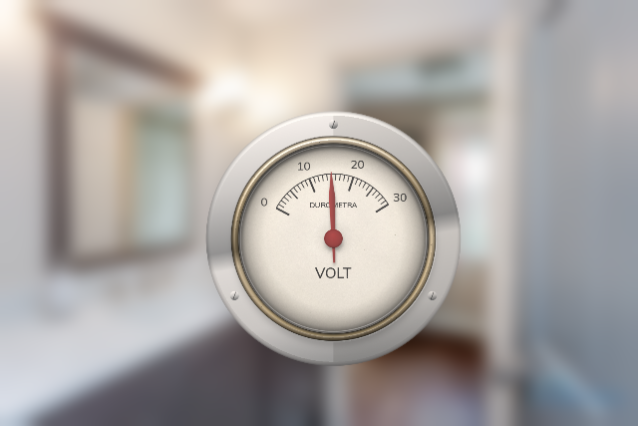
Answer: 15 V
